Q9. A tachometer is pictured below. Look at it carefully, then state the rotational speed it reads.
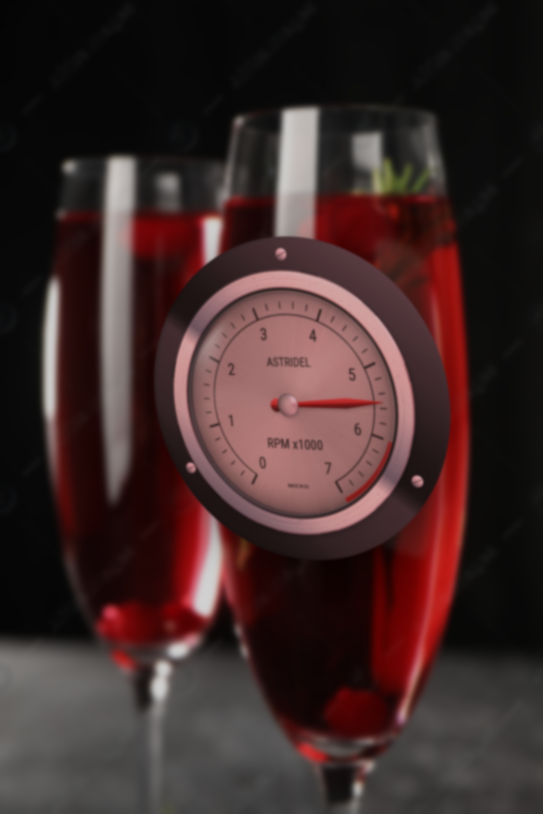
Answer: 5500 rpm
